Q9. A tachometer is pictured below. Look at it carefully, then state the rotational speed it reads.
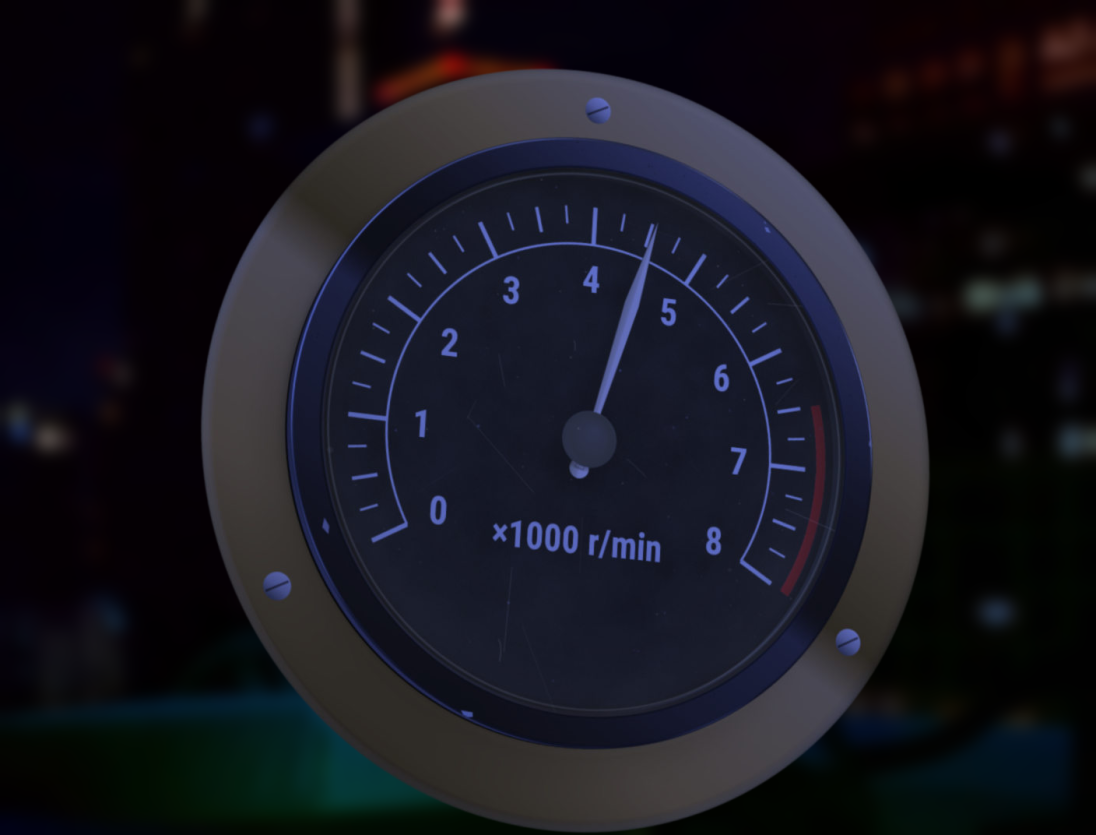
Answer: 4500 rpm
